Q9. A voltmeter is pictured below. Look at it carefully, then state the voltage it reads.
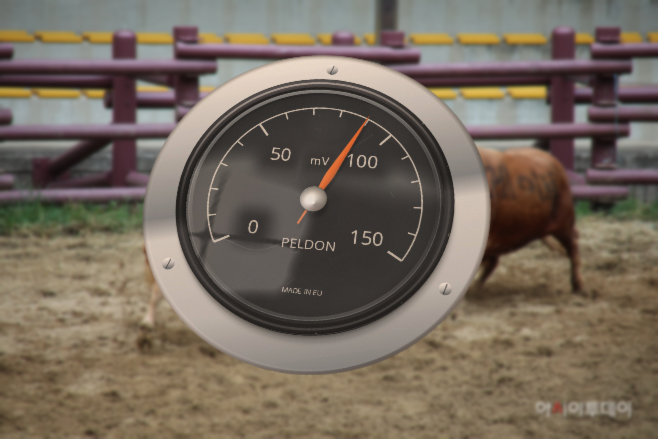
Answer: 90 mV
